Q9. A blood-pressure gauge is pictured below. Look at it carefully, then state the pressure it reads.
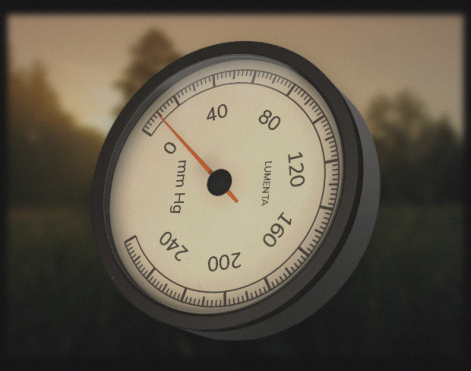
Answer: 10 mmHg
